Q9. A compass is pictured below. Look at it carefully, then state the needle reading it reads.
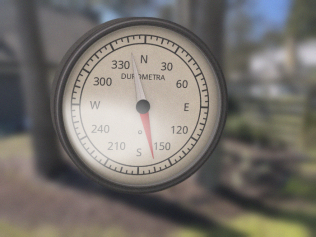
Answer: 165 °
